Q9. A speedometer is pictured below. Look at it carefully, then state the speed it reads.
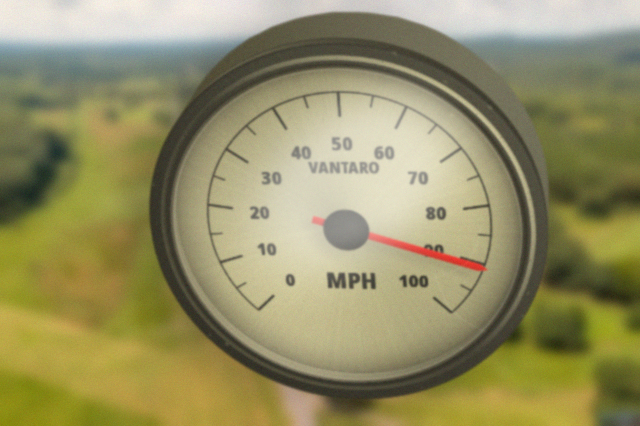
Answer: 90 mph
